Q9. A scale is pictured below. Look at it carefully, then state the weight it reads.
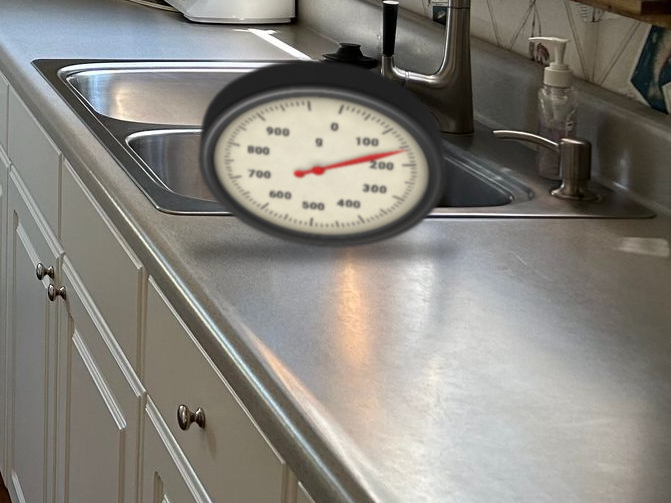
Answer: 150 g
